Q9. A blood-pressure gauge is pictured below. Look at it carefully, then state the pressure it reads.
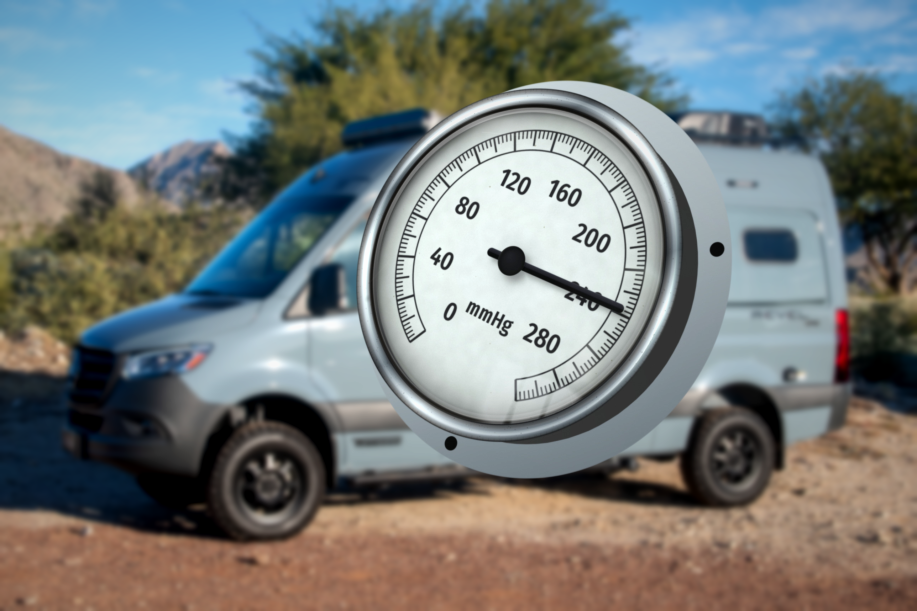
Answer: 238 mmHg
